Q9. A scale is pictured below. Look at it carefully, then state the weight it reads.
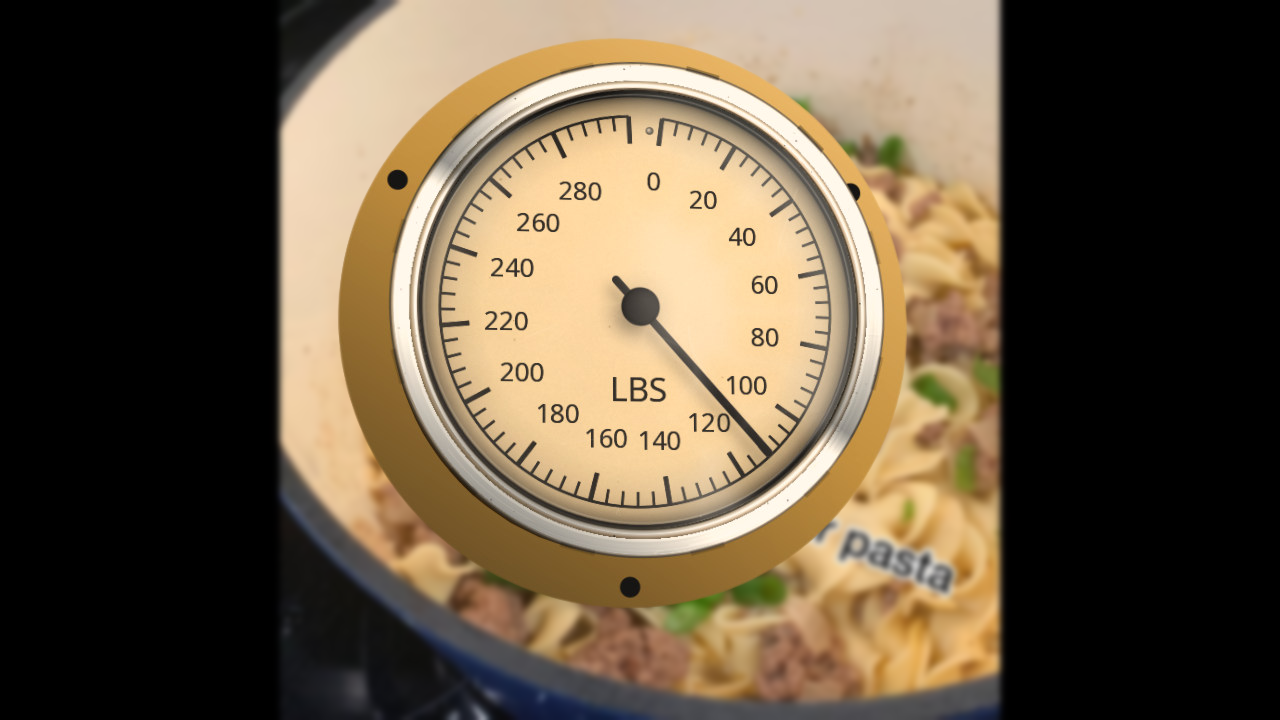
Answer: 112 lb
